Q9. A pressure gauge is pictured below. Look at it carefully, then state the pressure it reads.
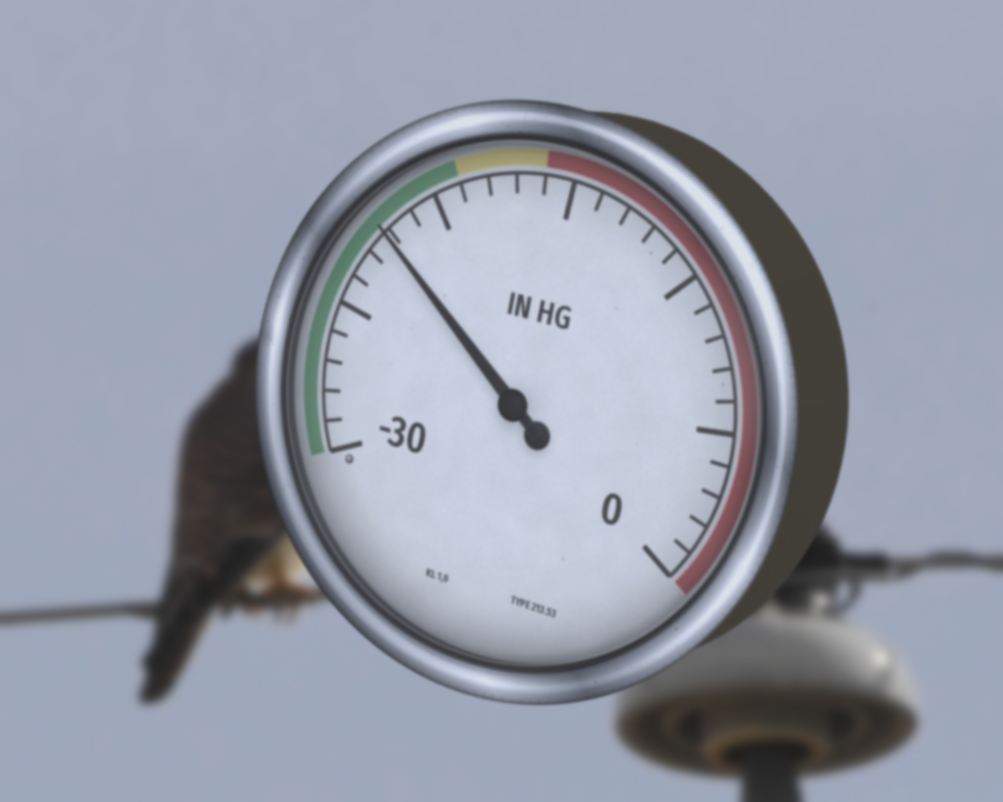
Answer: -22 inHg
